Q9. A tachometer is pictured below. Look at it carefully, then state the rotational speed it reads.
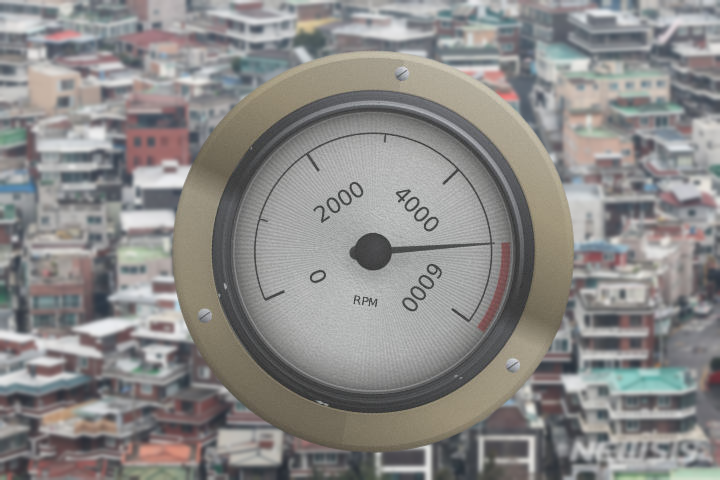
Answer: 5000 rpm
